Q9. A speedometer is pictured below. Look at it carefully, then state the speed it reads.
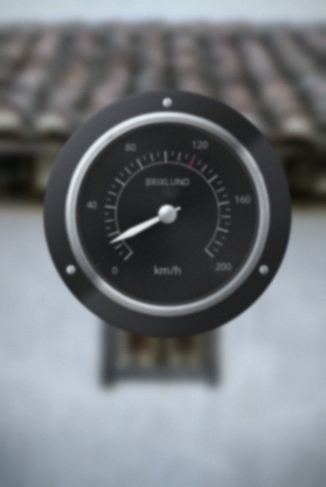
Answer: 15 km/h
